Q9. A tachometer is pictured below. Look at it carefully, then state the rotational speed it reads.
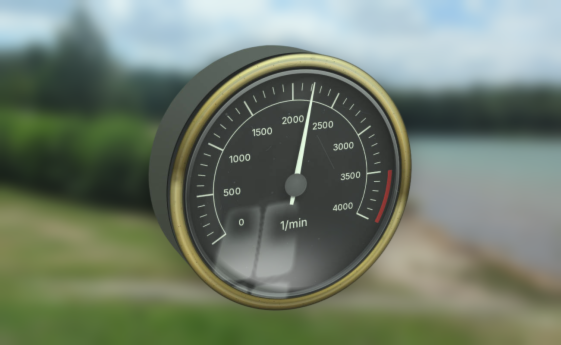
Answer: 2200 rpm
